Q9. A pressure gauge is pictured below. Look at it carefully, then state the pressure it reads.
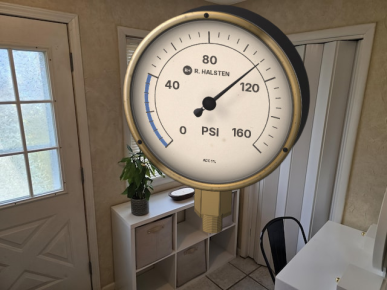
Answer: 110 psi
